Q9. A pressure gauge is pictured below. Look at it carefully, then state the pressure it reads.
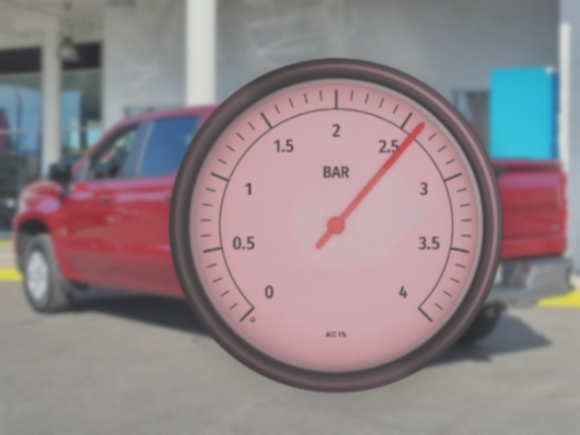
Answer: 2.6 bar
